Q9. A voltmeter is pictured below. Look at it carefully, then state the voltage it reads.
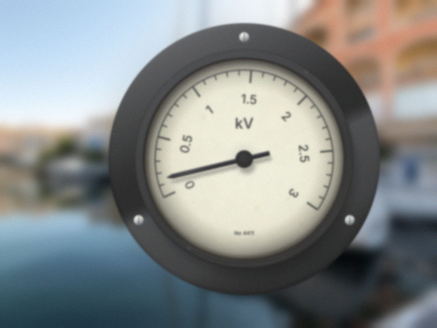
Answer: 0.15 kV
